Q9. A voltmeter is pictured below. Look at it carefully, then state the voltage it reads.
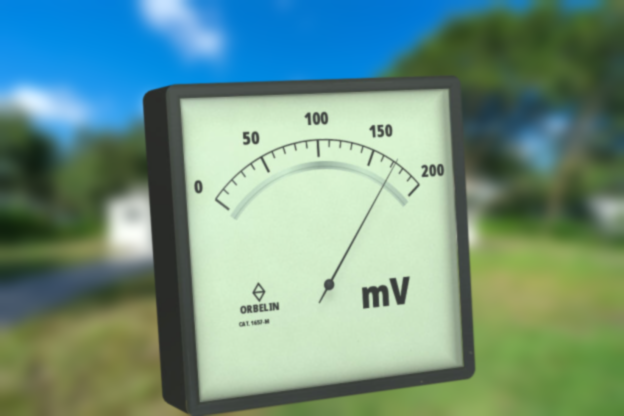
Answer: 170 mV
